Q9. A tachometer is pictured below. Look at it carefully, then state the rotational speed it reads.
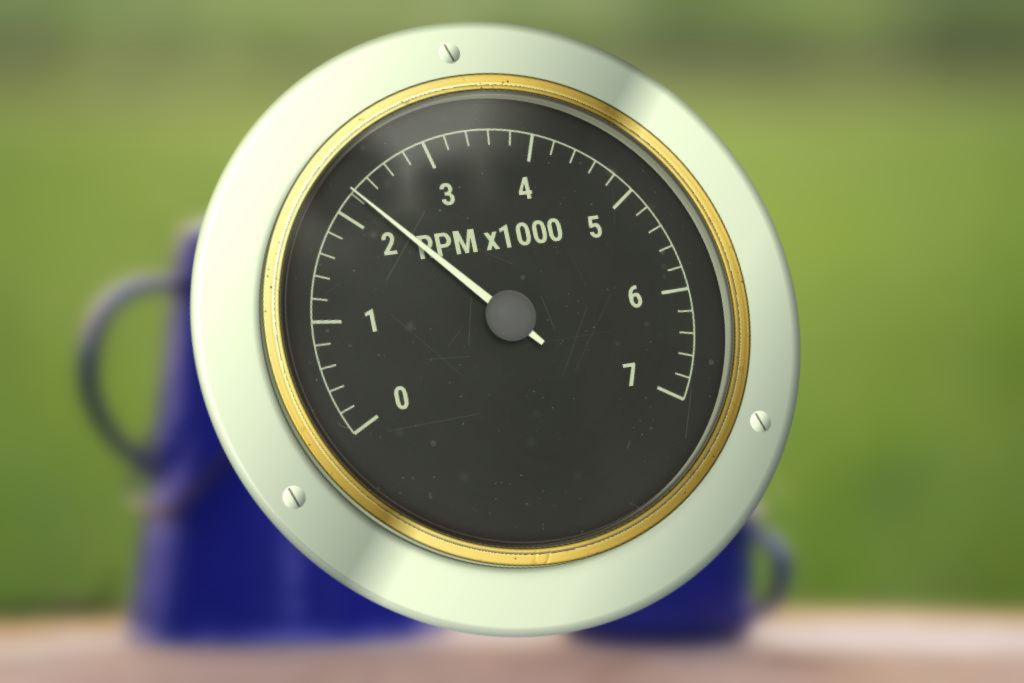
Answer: 2200 rpm
